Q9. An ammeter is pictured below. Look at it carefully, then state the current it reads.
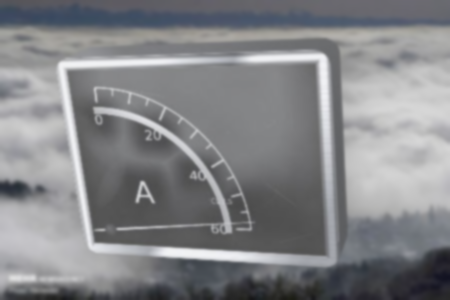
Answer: 57.5 A
